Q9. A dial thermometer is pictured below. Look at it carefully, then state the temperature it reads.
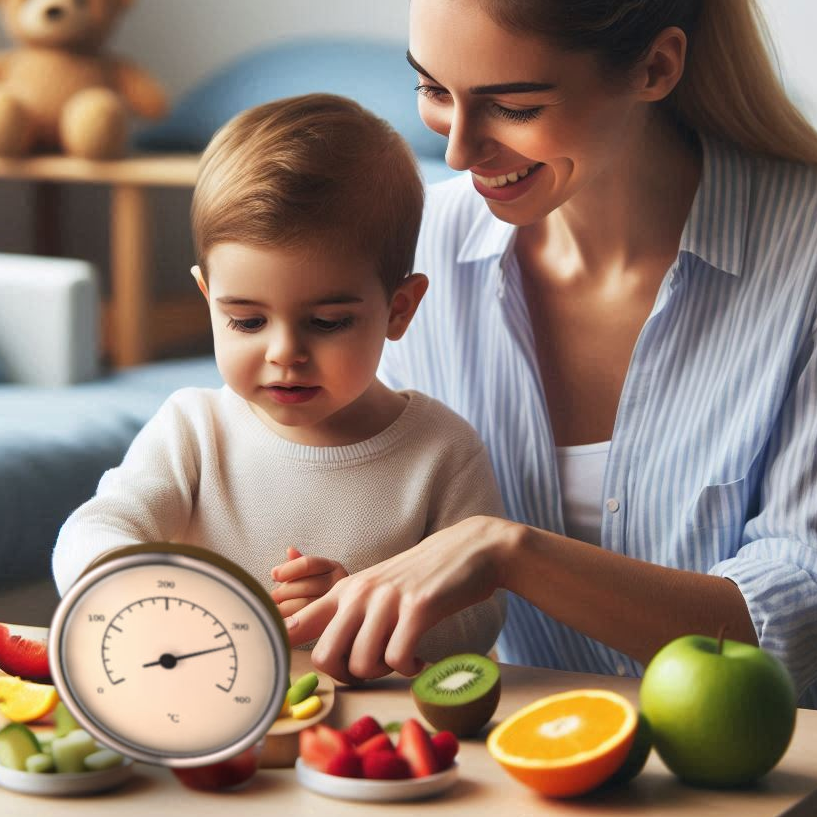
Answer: 320 °C
